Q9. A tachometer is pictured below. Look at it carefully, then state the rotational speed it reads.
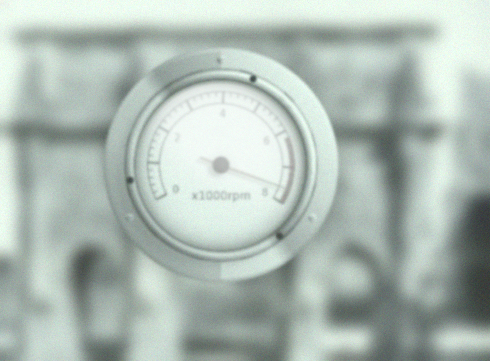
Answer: 7600 rpm
